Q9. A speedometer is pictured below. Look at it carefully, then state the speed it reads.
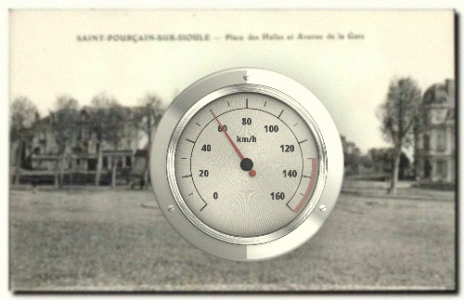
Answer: 60 km/h
